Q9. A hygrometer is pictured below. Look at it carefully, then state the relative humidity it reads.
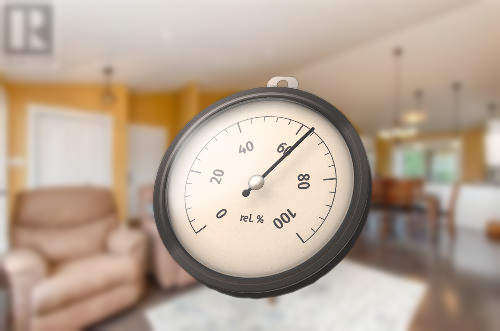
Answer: 64 %
